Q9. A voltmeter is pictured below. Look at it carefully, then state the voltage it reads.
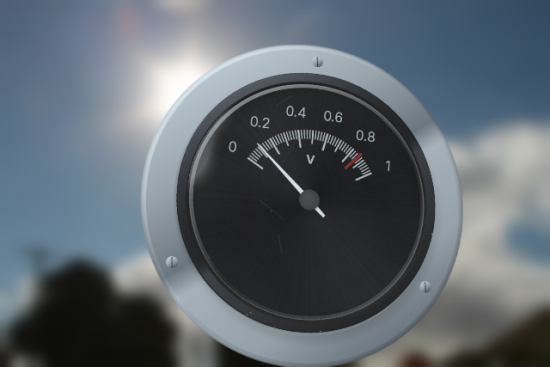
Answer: 0.1 V
